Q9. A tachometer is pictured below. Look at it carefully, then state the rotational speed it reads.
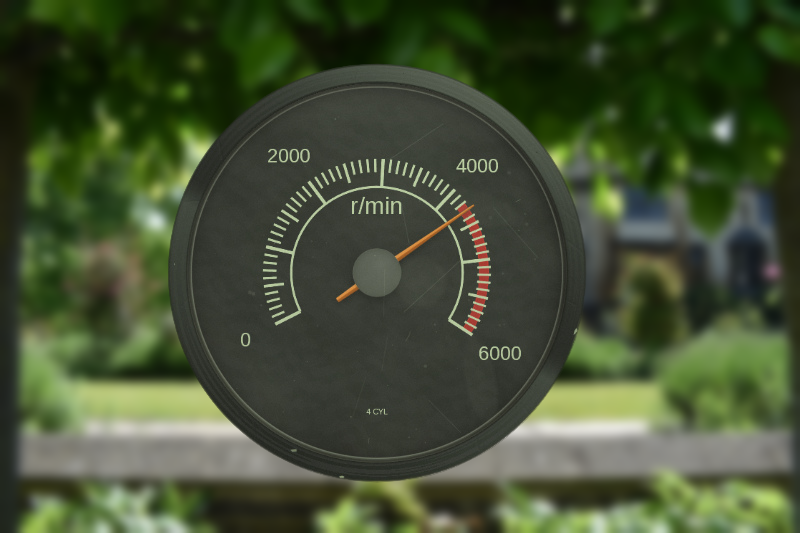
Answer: 4300 rpm
